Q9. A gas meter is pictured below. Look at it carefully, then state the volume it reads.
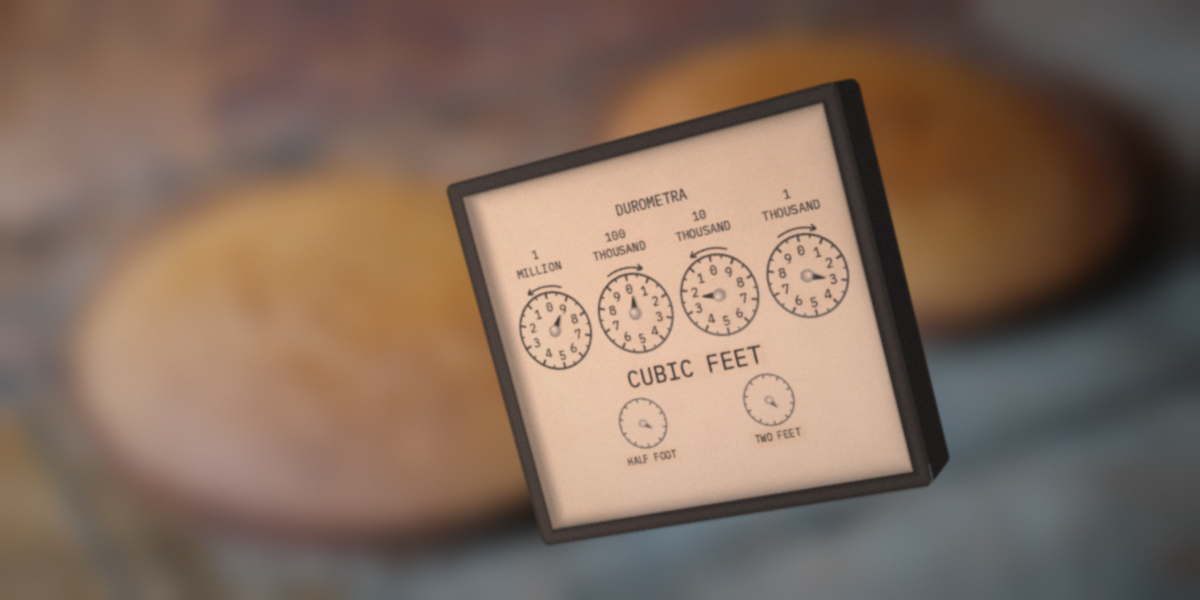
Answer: 902300 ft³
